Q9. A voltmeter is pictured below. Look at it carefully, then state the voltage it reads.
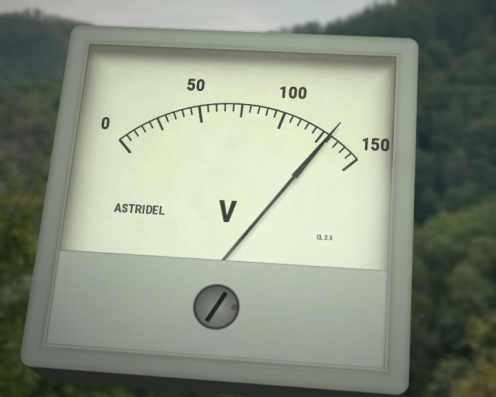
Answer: 130 V
